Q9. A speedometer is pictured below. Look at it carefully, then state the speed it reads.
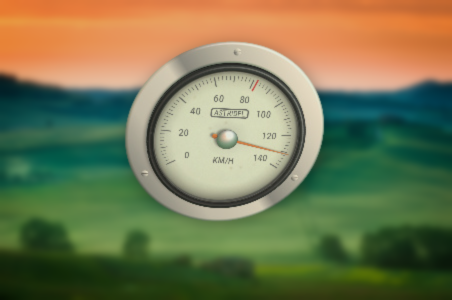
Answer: 130 km/h
